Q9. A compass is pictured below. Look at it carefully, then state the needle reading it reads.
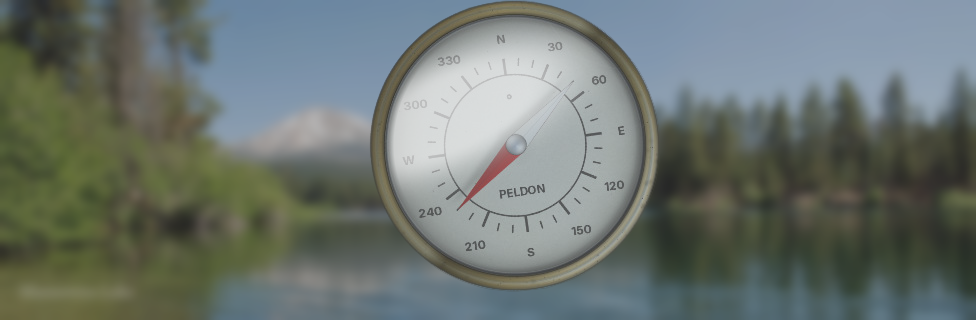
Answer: 230 °
